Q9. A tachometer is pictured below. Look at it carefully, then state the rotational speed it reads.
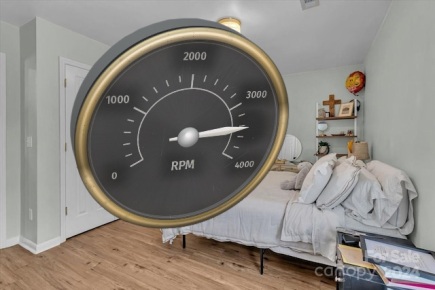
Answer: 3400 rpm
